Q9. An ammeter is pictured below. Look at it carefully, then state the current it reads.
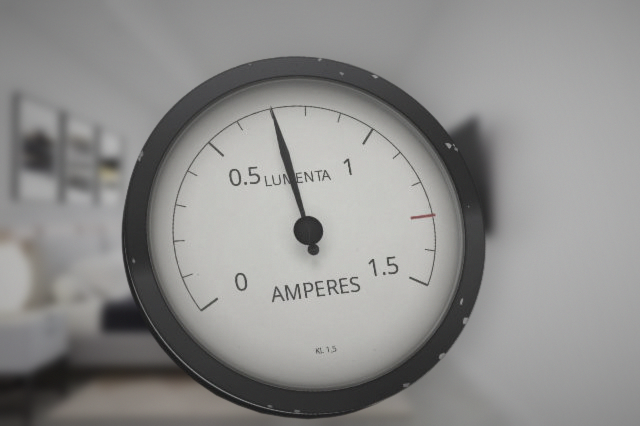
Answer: 0.7 A
